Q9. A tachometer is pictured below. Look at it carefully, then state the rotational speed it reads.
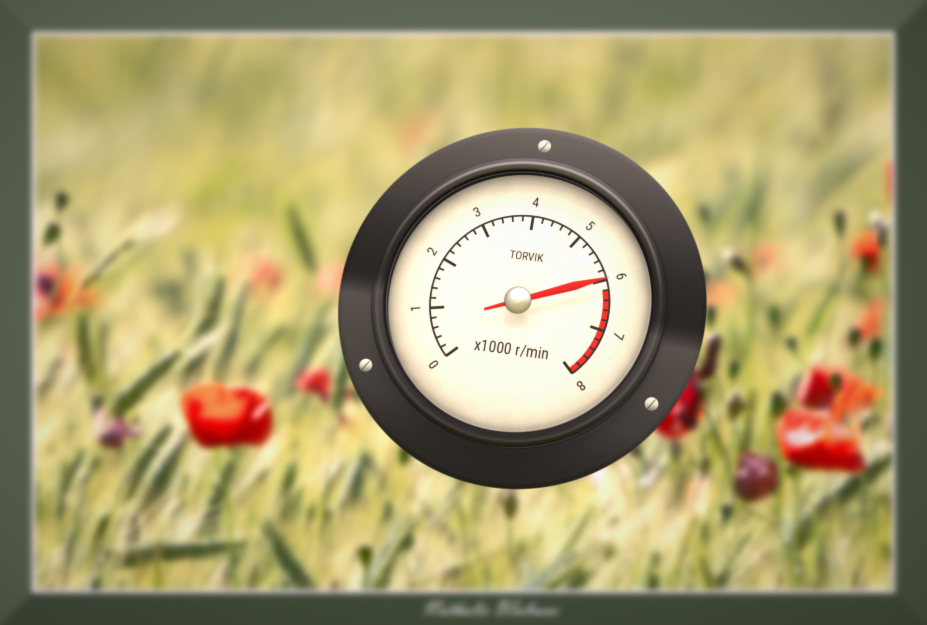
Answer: 6000 rpm
